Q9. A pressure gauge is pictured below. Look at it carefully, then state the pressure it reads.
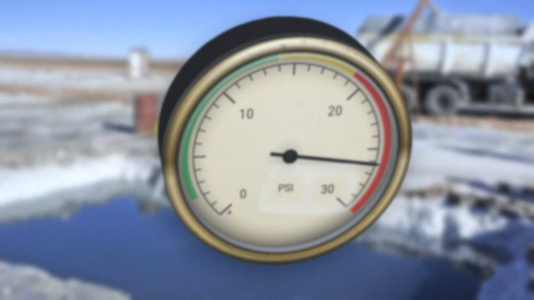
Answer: 26 psi
